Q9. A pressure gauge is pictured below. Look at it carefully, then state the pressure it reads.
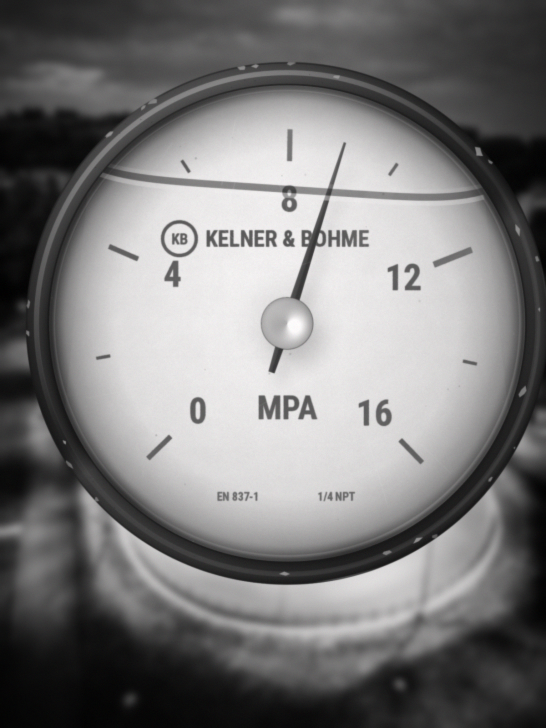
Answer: 9 MPa
